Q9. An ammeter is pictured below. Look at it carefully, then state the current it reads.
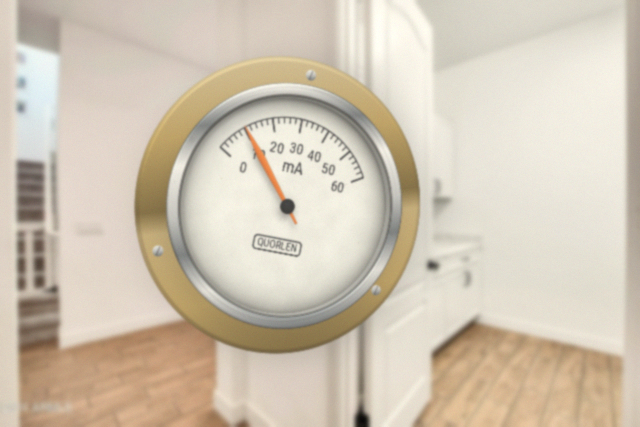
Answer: 10 mA
